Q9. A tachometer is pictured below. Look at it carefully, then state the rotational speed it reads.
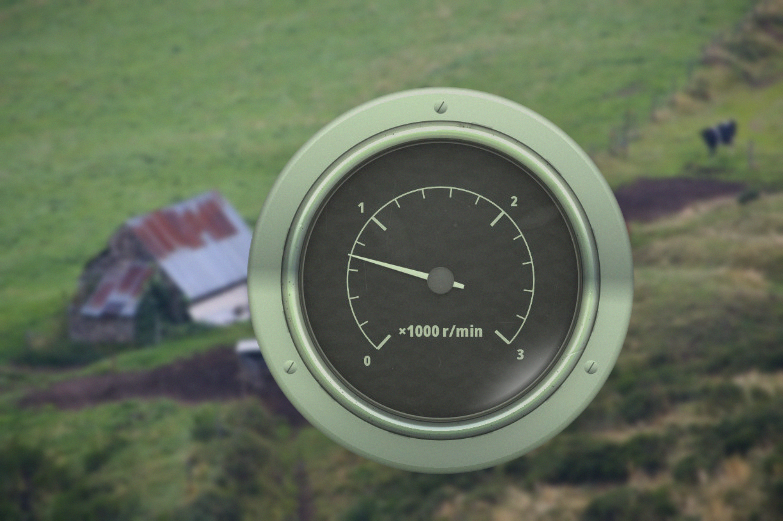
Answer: 700 rpm
